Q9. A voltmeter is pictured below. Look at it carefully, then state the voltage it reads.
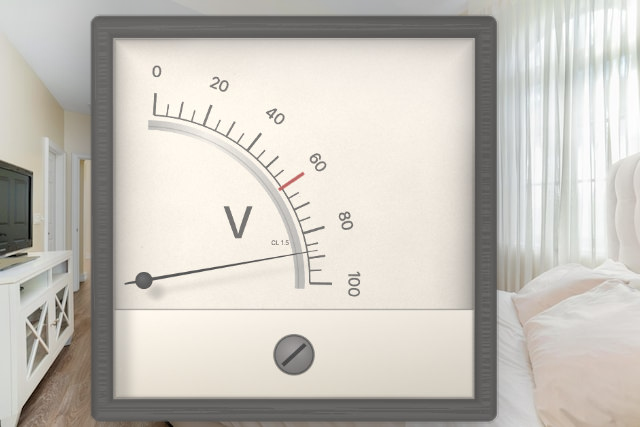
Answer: 87.5 V
